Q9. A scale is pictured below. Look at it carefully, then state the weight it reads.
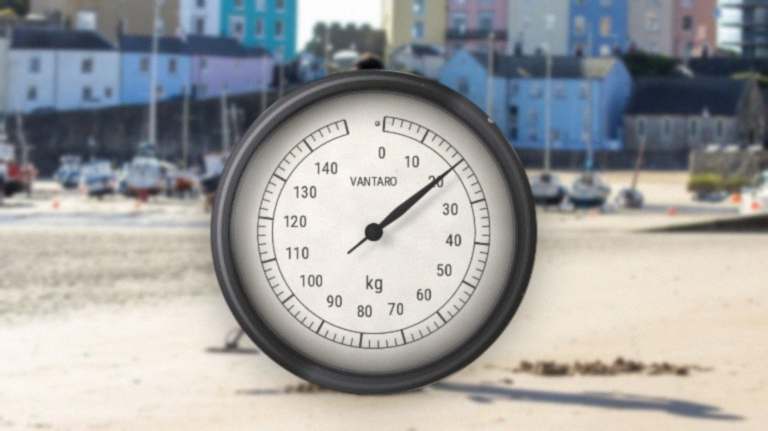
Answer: 20 kg
